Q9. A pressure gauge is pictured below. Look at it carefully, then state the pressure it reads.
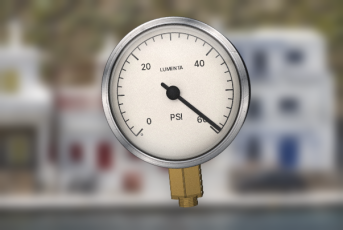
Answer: 59 psi
